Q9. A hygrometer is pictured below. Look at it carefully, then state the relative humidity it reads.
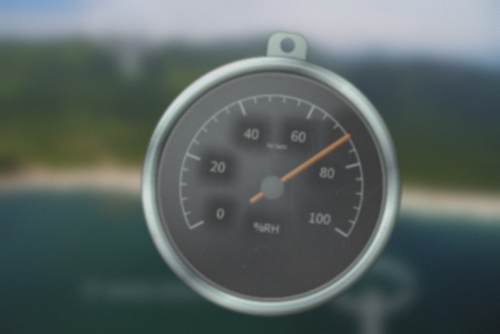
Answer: 72 %
